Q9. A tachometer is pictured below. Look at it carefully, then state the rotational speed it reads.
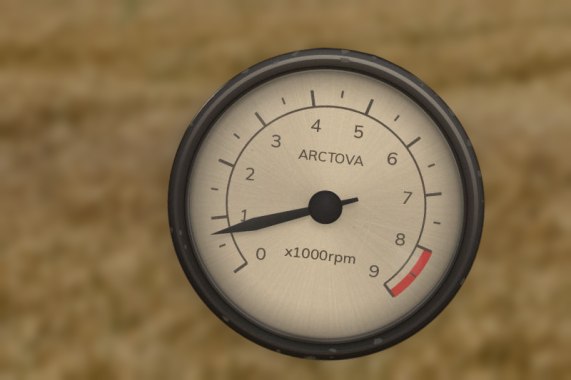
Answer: 750 rpm
